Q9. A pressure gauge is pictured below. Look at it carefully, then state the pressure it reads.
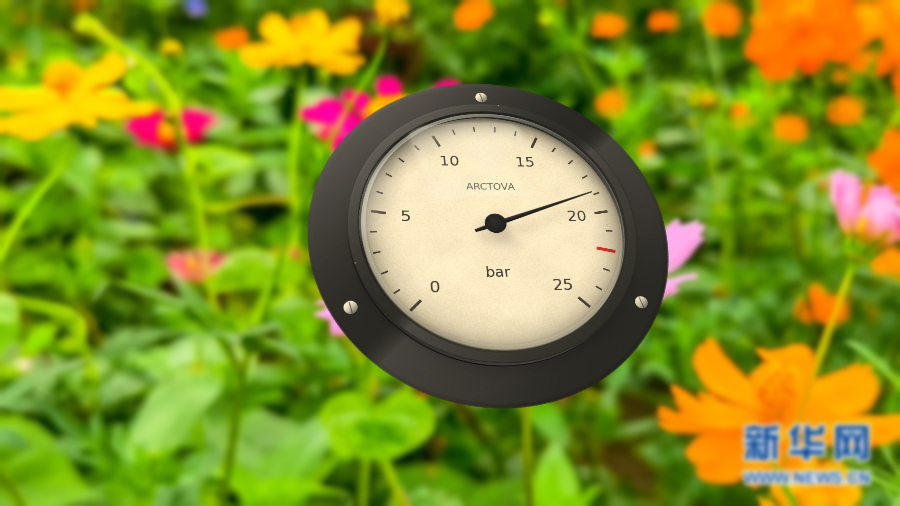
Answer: 19 bar
